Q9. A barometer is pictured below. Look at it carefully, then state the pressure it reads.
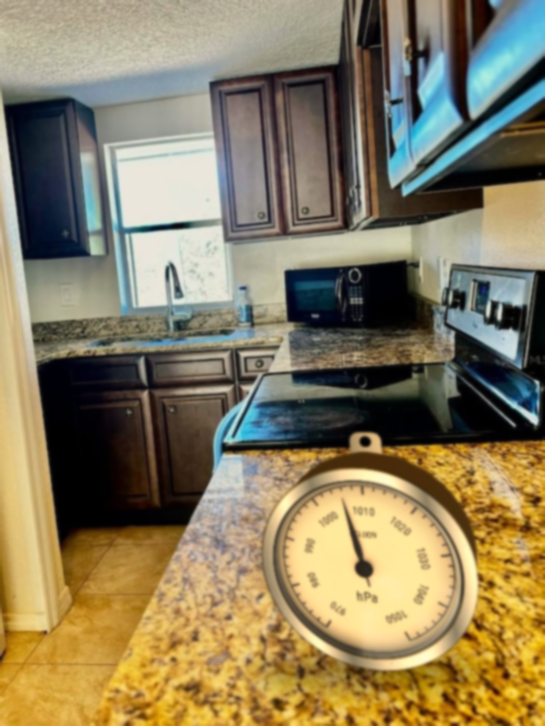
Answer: 1006 hPa
